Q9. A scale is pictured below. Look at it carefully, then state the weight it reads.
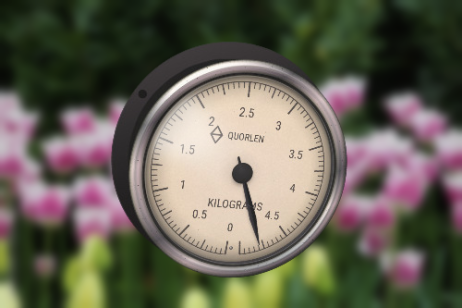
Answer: 4.8 kg
